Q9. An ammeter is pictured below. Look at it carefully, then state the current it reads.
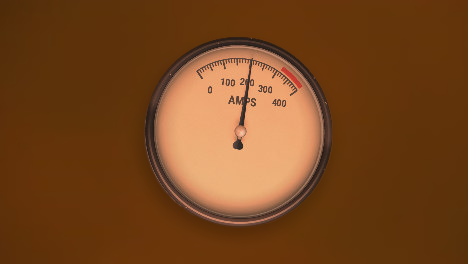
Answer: 200 A
